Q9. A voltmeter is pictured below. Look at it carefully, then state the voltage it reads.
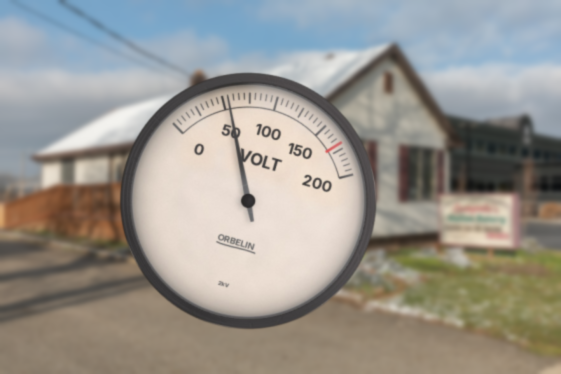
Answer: 55 V
